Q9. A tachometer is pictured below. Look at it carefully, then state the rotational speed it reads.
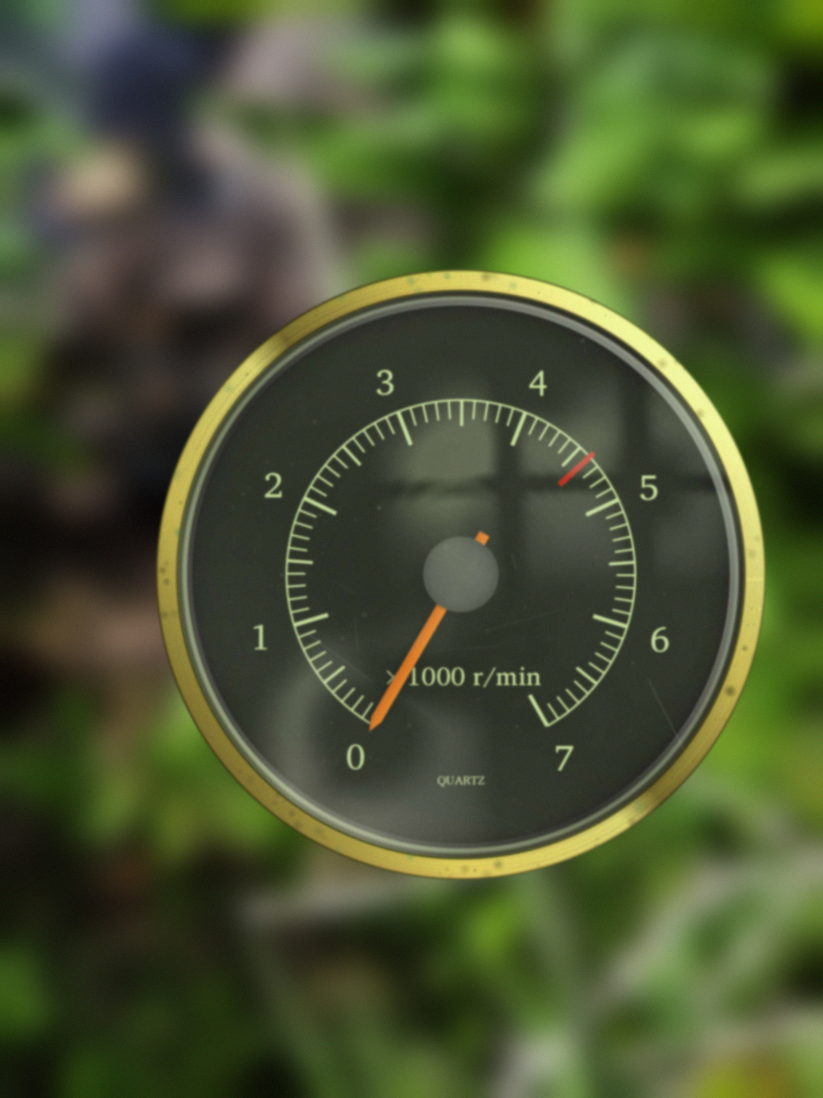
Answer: 0 rpm
